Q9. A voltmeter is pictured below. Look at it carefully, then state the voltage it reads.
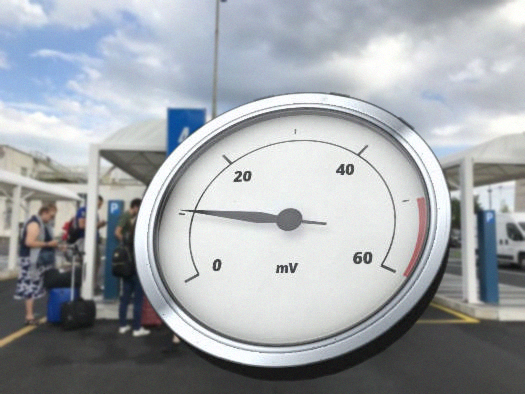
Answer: 10 mV
